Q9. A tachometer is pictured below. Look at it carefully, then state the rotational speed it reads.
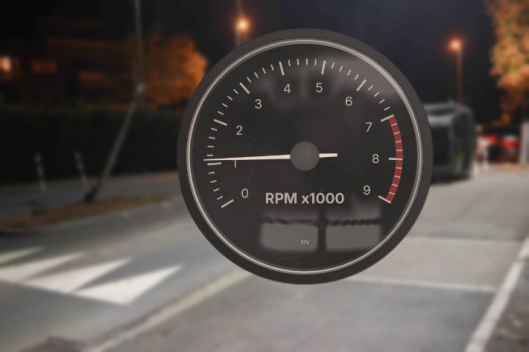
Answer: 1100 rpm
